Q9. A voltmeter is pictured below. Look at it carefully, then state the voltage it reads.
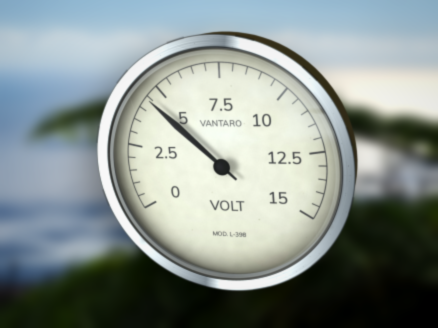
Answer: 4.5 V
